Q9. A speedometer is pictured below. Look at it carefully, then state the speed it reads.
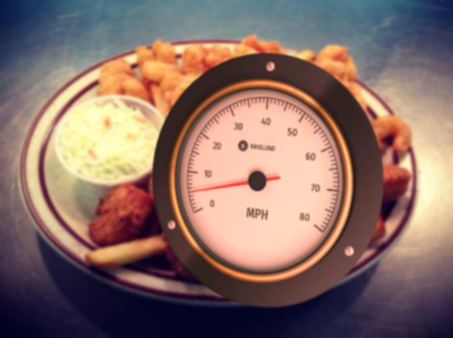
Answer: 5 mph
